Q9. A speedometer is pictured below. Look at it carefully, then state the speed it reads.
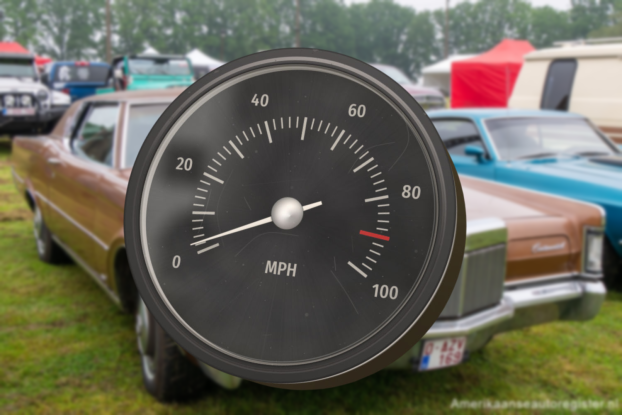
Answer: 2 mph
